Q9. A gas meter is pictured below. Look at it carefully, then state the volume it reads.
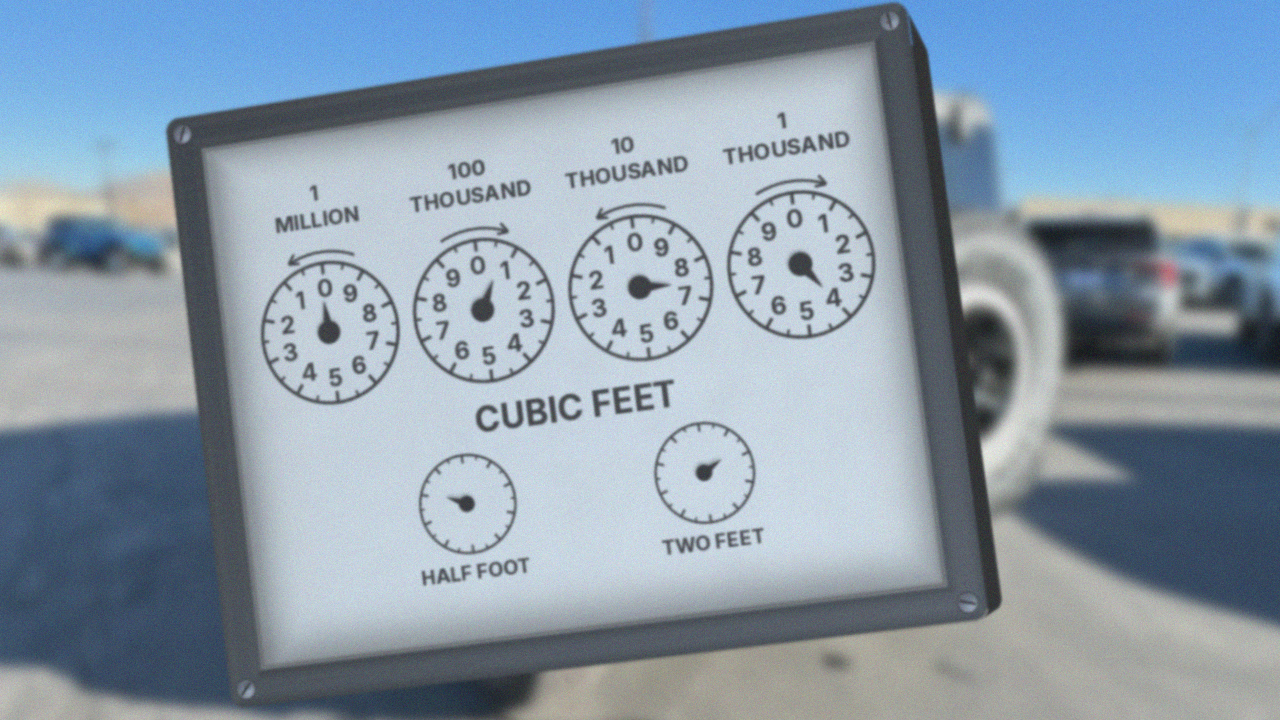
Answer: 7400 ft³
